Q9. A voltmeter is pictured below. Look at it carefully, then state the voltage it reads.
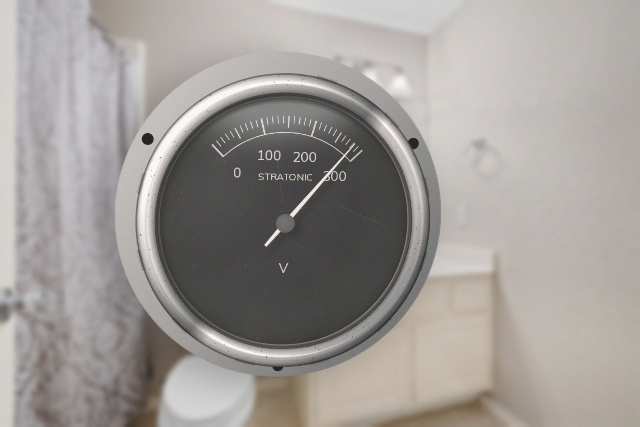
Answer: 280 V
